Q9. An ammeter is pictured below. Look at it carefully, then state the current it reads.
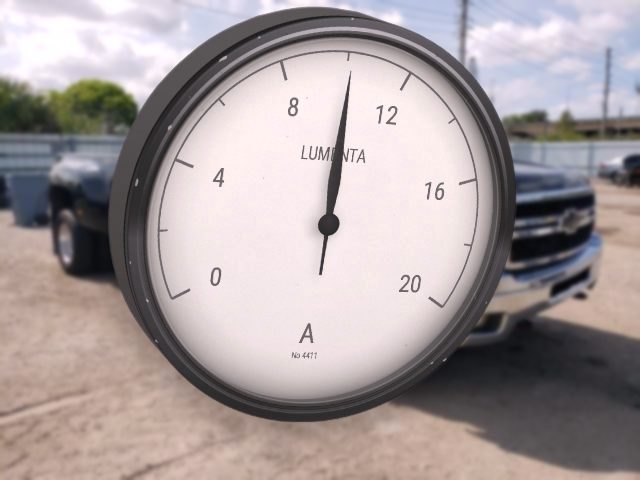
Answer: 10 A
